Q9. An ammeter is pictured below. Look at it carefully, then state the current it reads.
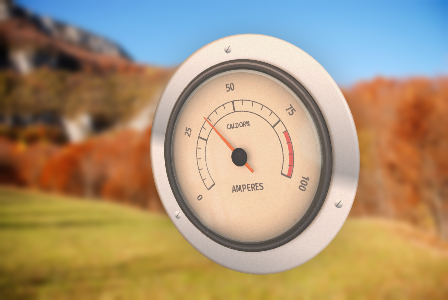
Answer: 35 A
